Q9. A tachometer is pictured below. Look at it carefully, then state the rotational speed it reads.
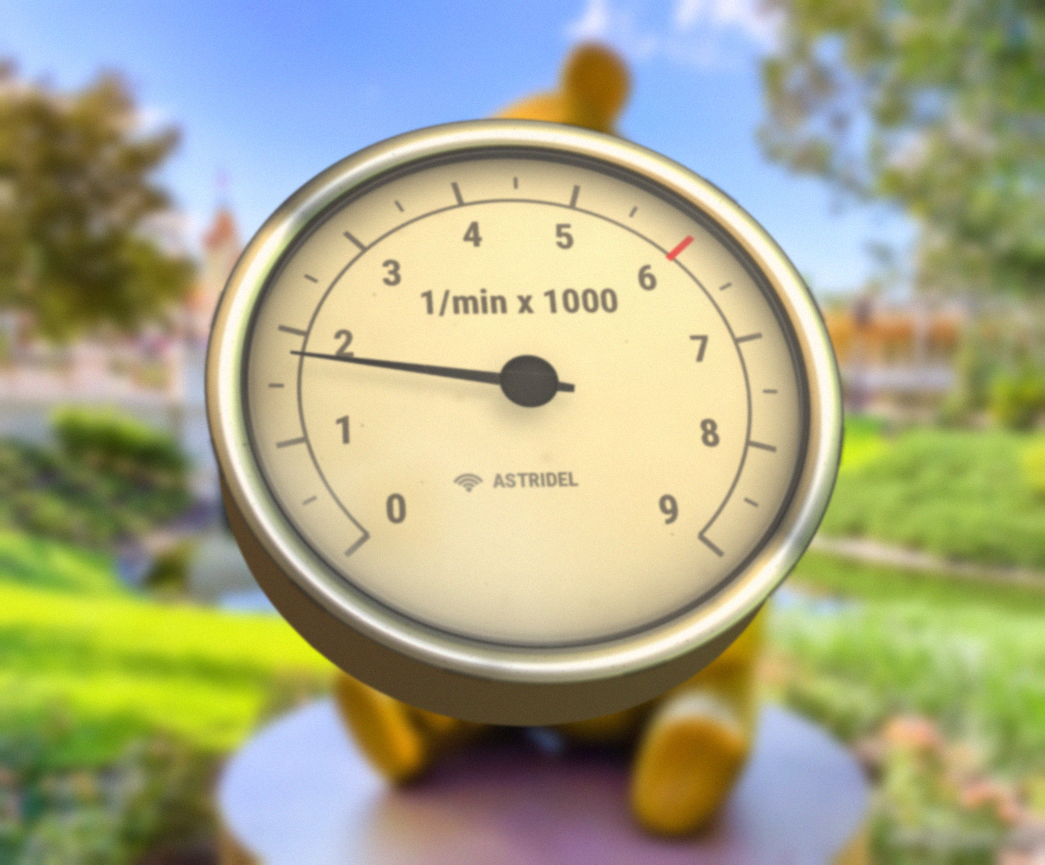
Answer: 1750 rpm
